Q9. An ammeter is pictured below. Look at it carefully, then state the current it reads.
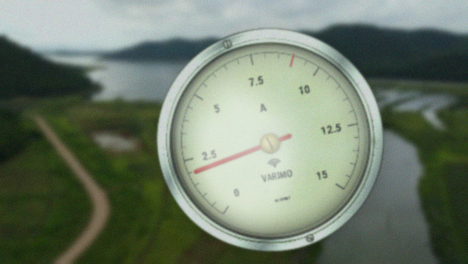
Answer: 2 A
